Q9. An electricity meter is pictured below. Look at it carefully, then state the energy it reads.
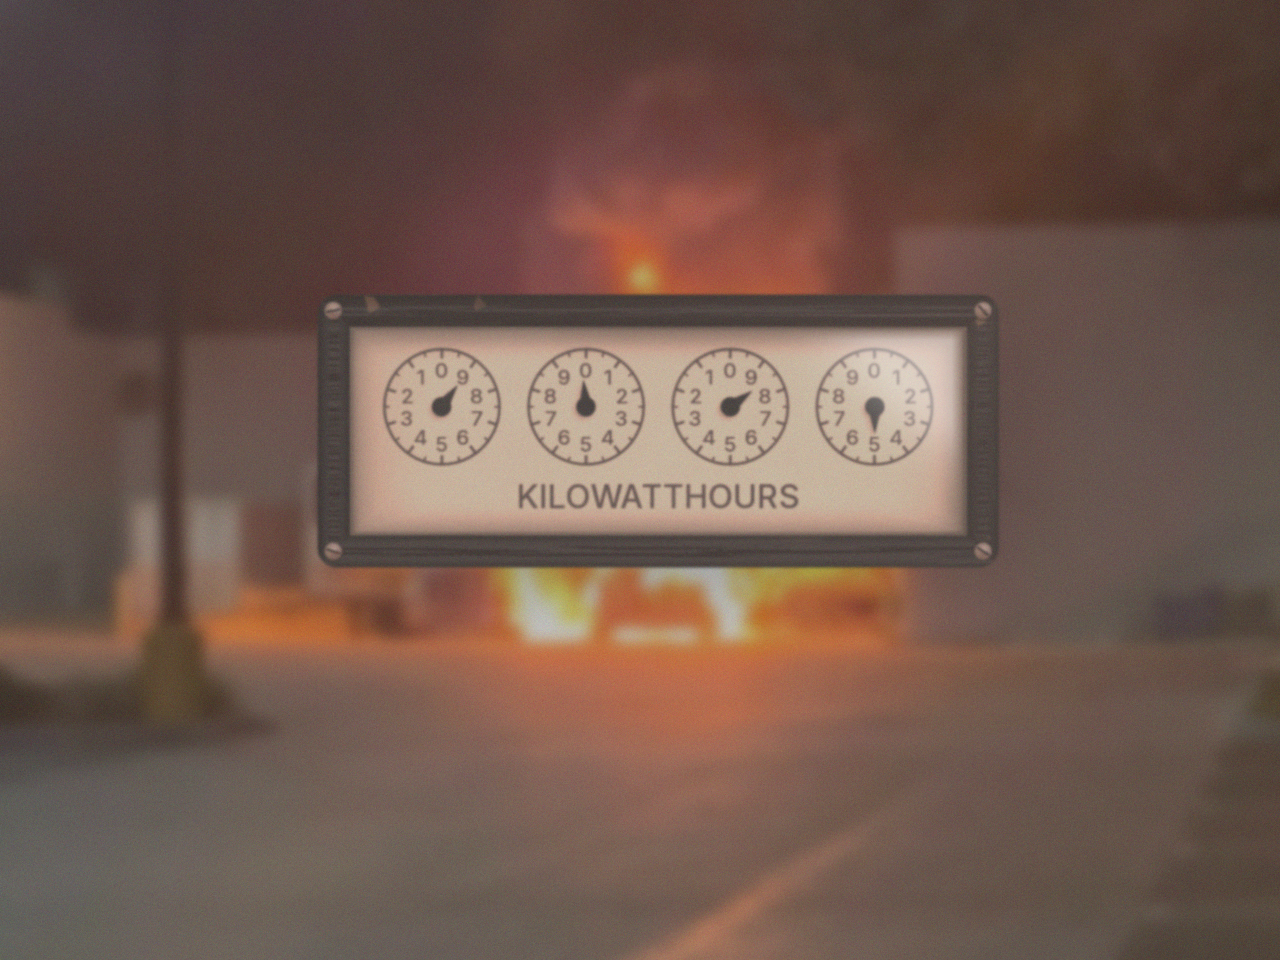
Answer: 8985 kWh
